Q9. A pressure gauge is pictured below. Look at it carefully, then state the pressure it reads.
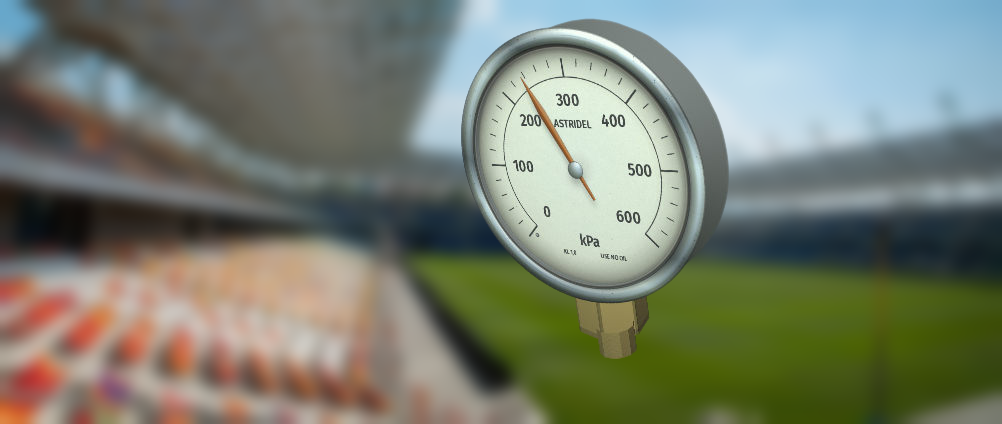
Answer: 240 kPa
